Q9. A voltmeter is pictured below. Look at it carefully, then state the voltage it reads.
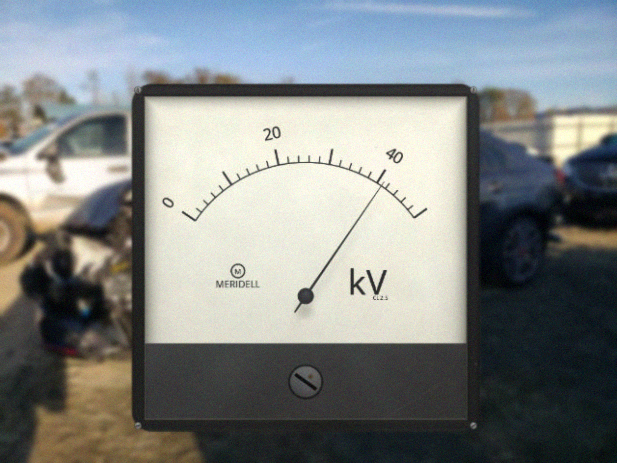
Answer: 41 kV
